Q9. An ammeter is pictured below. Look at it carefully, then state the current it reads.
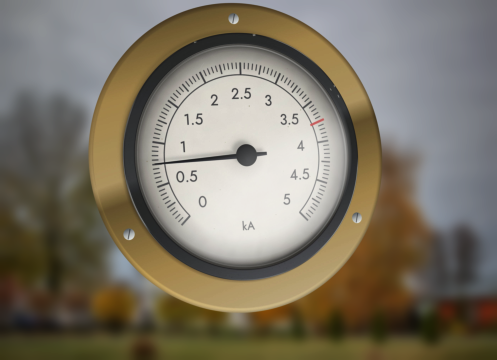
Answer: 0.75 kA
